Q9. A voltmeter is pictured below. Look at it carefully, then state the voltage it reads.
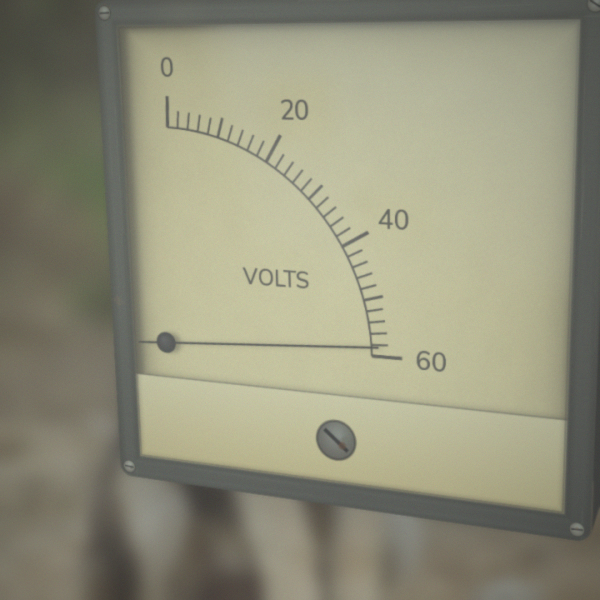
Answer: 58 V
